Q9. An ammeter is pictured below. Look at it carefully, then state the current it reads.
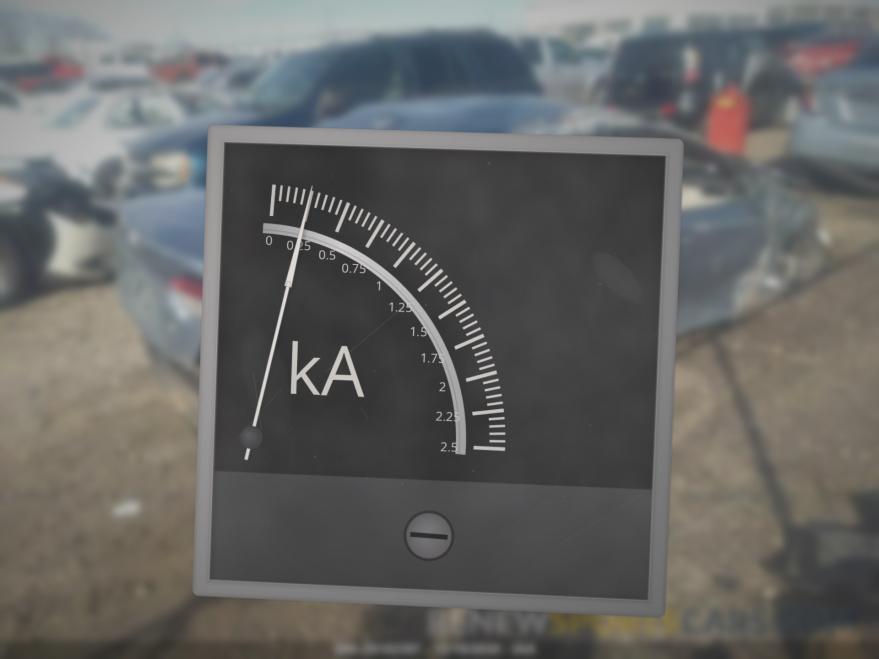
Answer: 0.25 kA
